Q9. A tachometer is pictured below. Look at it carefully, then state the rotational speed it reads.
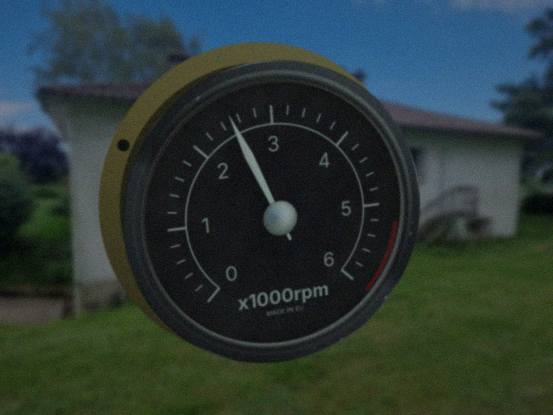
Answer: 2500 rpm
